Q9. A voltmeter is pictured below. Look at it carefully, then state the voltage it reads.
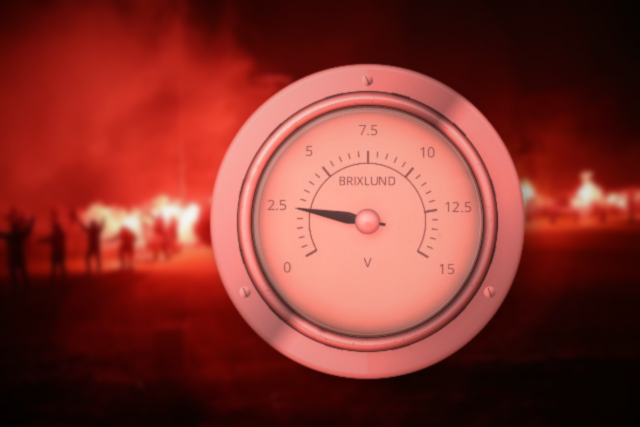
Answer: 2.5 V
